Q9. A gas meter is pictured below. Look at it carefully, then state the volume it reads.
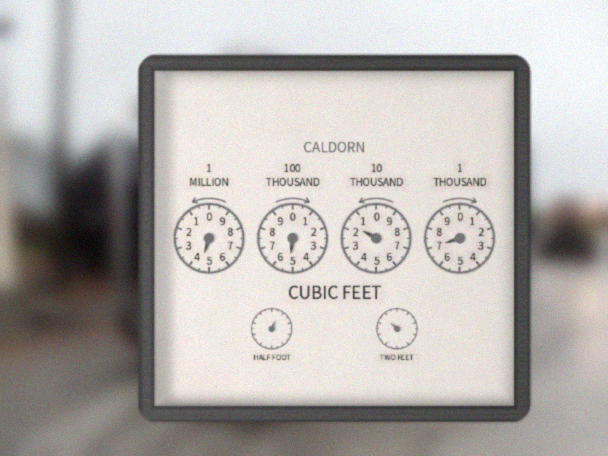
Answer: 451700 ft³
